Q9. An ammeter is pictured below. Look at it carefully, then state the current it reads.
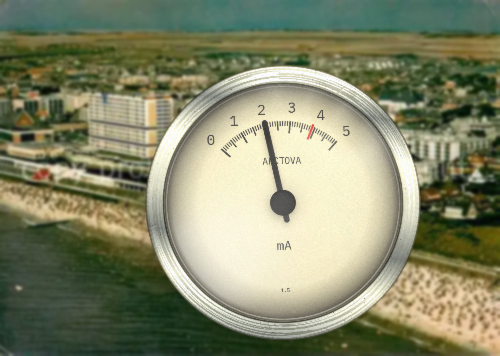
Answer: 2 mA
